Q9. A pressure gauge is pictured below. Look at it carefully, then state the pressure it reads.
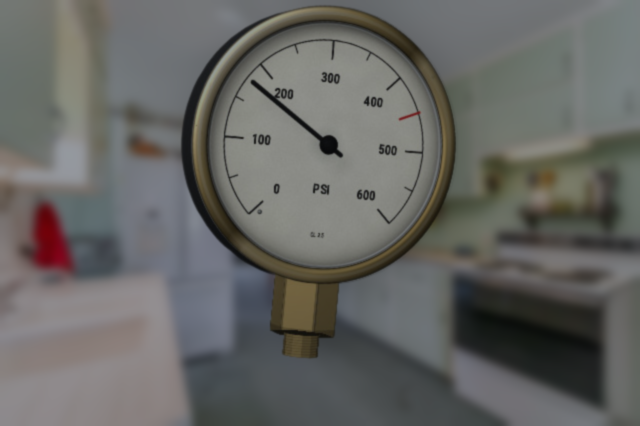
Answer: 175 psi
